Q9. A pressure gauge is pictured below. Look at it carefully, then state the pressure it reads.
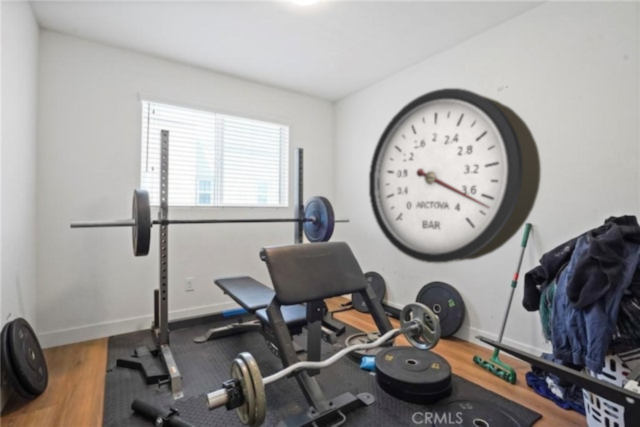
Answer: 3.7 bar
